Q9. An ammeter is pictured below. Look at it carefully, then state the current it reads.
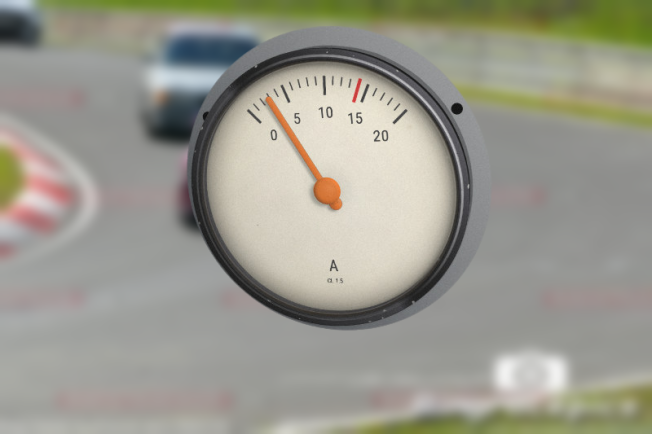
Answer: 3 A
